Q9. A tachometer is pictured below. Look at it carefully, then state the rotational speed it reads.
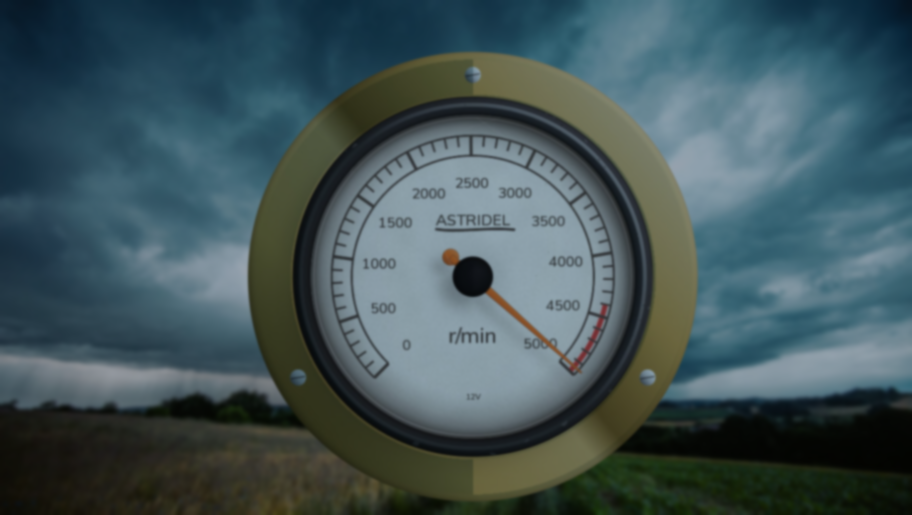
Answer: 4950 rpm
